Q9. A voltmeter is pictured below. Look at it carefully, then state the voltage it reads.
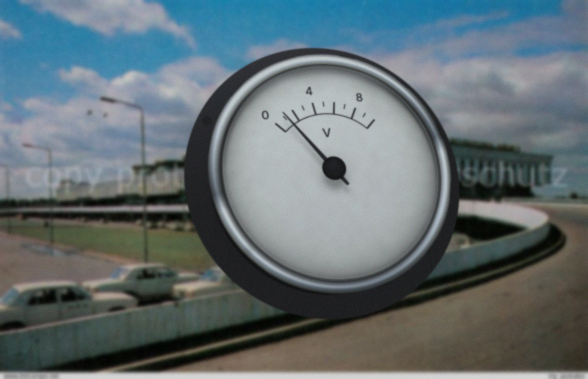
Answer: 1 V
